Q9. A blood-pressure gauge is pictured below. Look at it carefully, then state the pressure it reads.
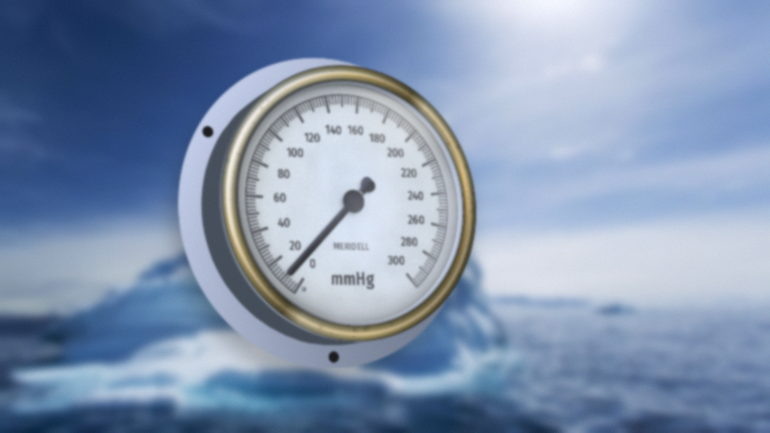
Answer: 10 mmHg
